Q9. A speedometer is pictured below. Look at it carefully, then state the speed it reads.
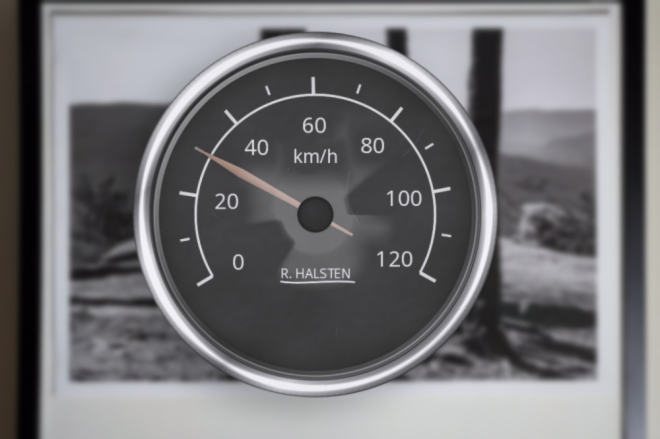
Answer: 30 km/h
